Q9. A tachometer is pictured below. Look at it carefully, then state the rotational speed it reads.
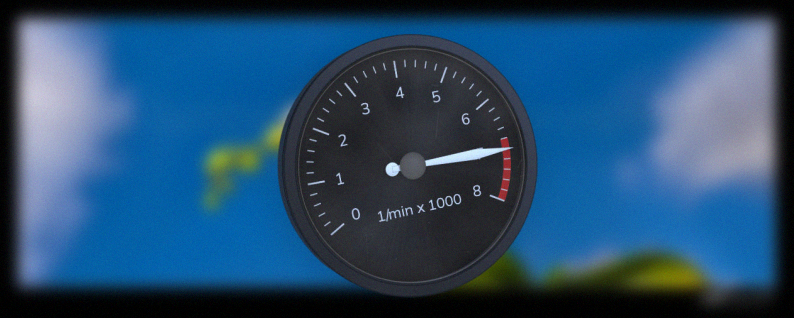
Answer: 7000 rpm
